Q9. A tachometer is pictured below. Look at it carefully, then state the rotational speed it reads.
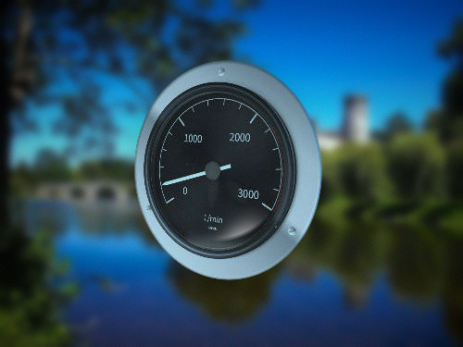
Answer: 200 rpm
